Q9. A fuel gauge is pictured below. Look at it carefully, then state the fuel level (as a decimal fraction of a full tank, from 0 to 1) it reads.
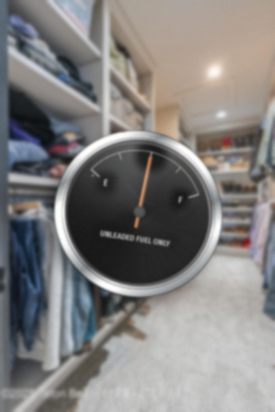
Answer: 0.5
